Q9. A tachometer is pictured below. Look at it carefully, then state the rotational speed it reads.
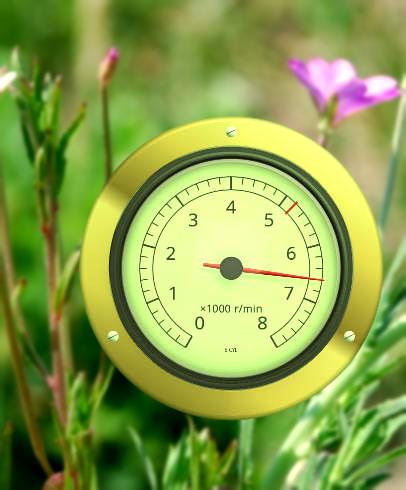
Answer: 6600 rpm
